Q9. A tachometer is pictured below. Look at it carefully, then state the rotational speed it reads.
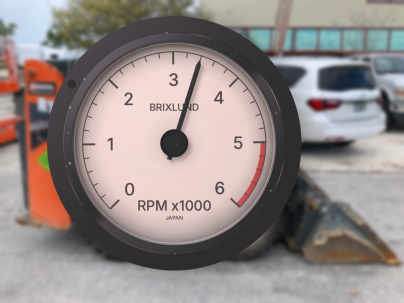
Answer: 3400 rpm
